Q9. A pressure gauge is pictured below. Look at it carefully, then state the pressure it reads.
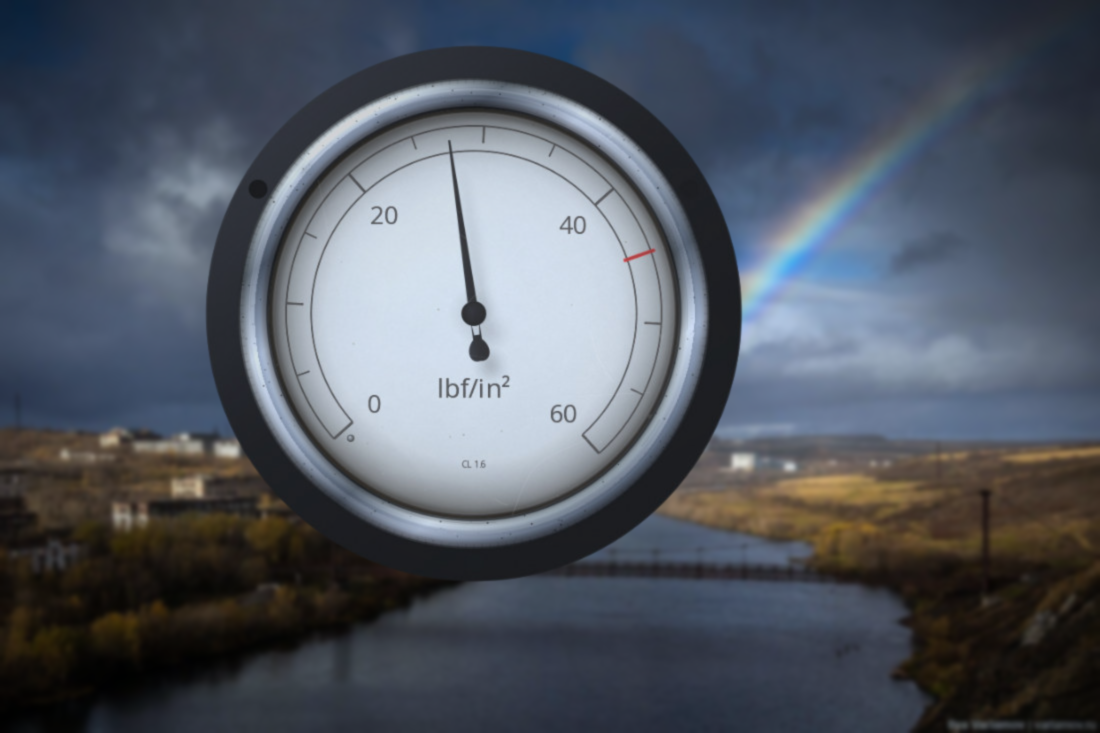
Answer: 27.5 psi
